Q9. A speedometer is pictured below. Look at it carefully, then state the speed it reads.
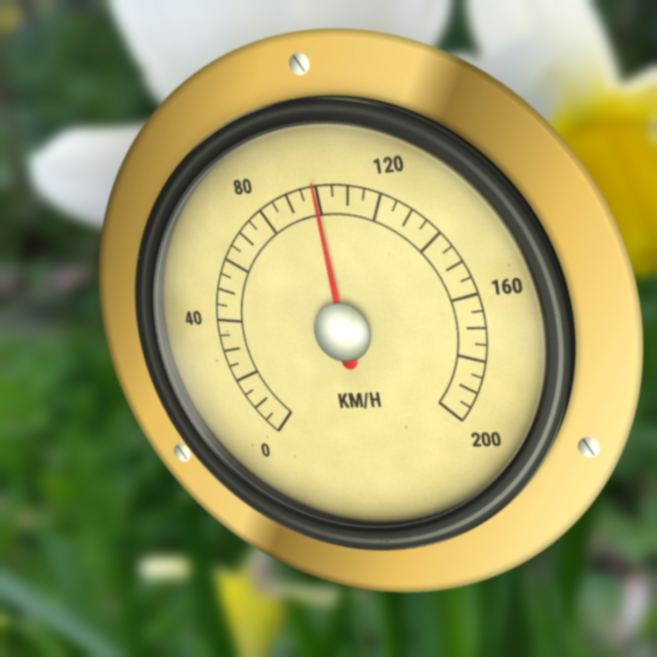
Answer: 100 km/h
